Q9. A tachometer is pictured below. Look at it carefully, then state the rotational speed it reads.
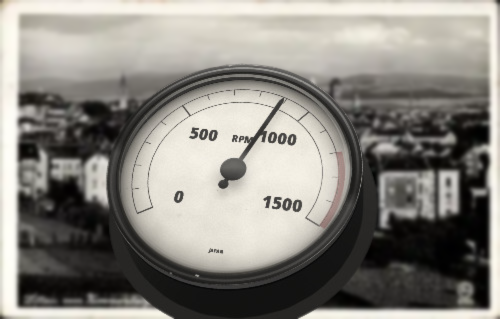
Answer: 900 rpm
